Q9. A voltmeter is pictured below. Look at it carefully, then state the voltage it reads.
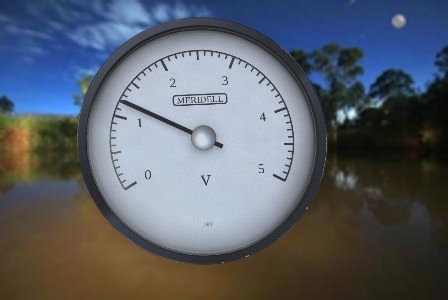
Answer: 1.2 V
